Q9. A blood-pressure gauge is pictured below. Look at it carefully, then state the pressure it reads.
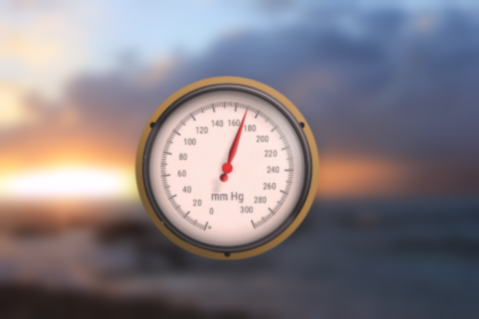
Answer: 170 mmHg
